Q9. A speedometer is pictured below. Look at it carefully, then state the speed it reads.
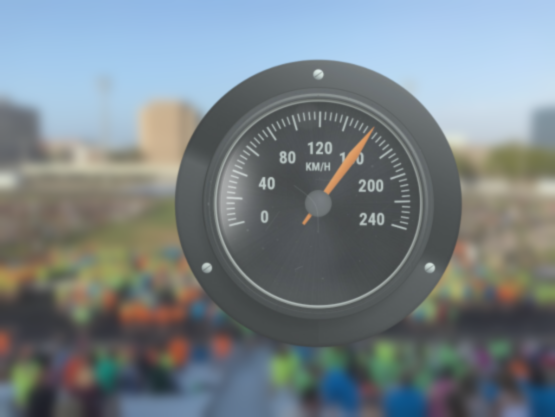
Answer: 160 km/h
